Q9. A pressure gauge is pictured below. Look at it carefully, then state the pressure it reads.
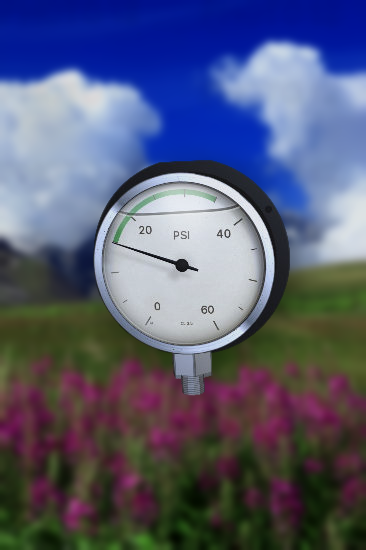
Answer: 15 psi
